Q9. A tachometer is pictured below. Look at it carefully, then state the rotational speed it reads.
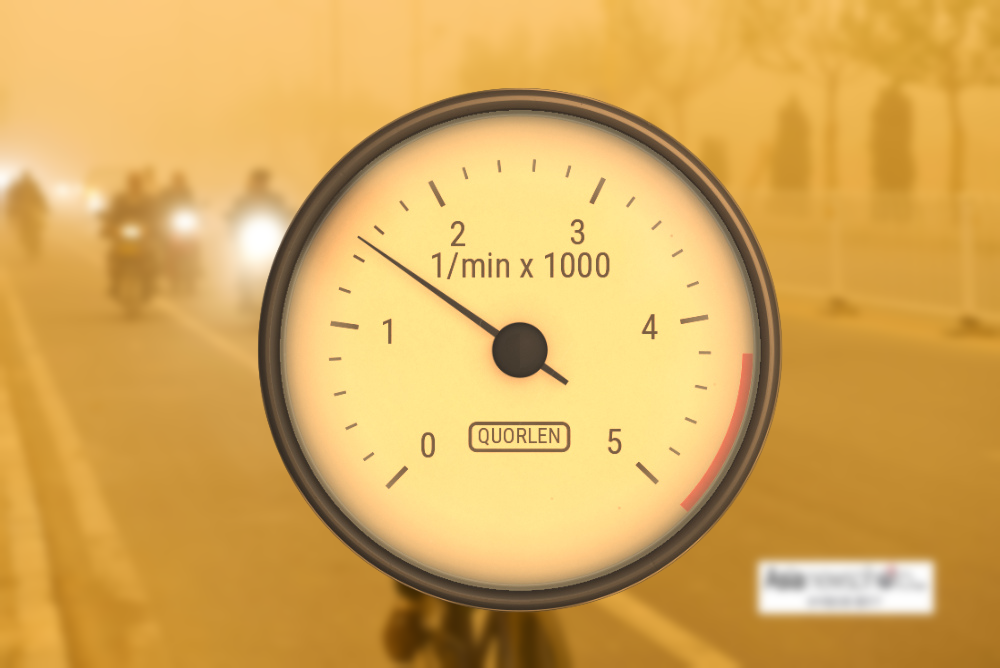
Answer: 1500 rpm
